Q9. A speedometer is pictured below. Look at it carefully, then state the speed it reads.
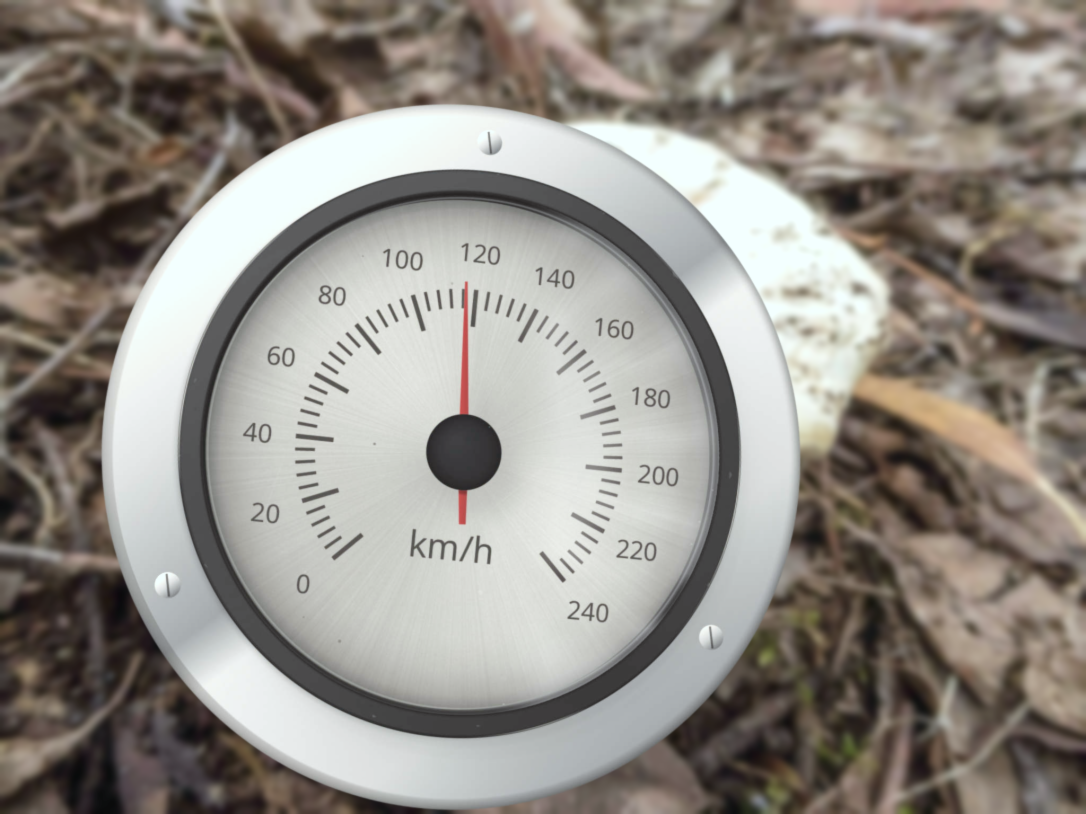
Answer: 116 km/h
